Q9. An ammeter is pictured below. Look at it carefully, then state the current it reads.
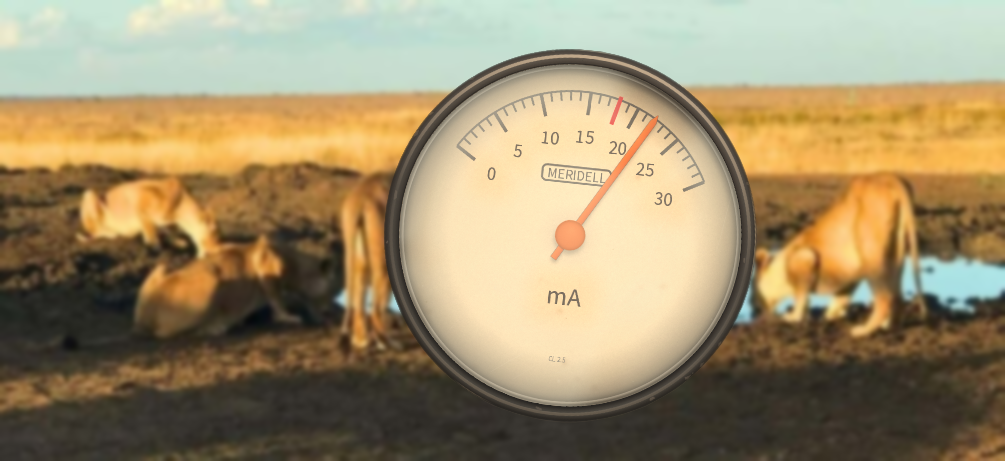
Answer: 22 mA
